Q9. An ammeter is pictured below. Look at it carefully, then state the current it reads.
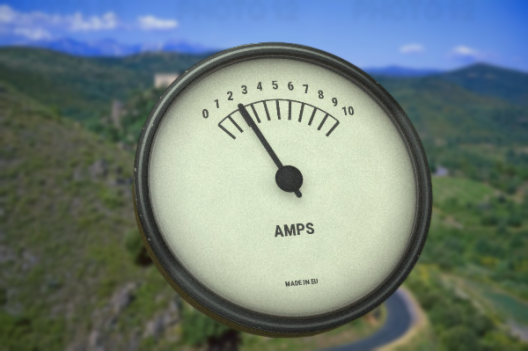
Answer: 2 A
